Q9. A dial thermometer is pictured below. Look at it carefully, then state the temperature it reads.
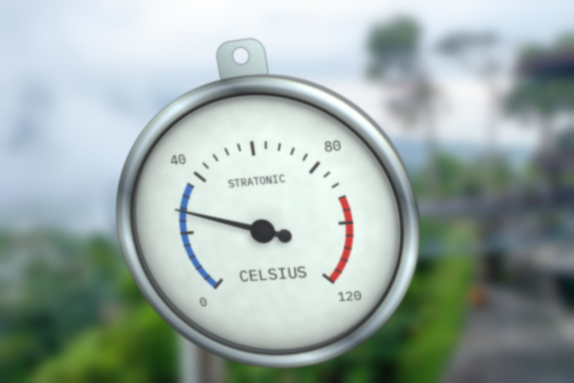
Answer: 28 °C
